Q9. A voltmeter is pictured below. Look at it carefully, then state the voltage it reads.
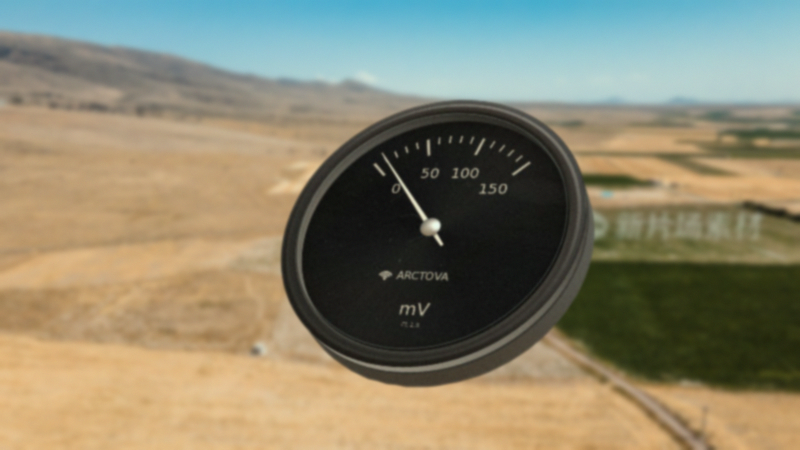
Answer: 10 mV
